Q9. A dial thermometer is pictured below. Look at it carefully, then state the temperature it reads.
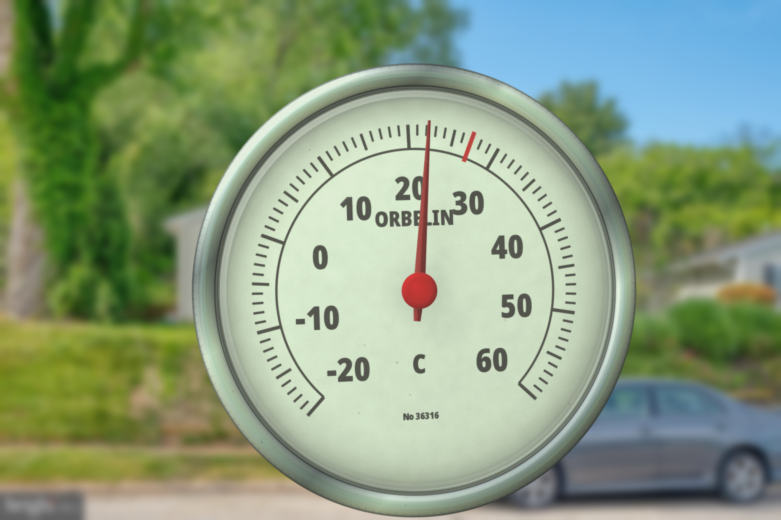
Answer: 22 °C
